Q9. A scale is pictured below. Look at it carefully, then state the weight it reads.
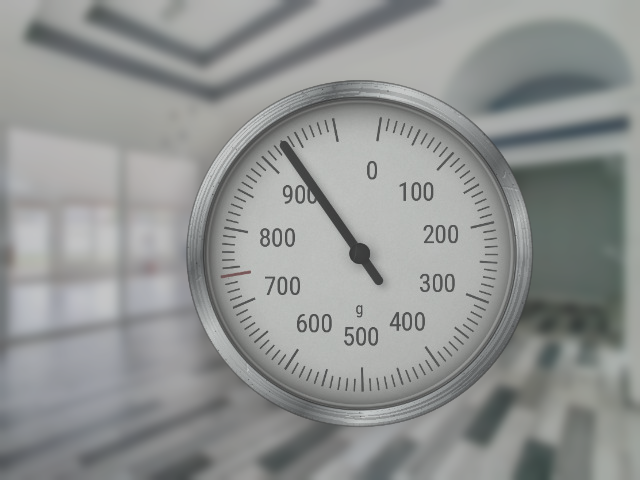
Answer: 930 g
